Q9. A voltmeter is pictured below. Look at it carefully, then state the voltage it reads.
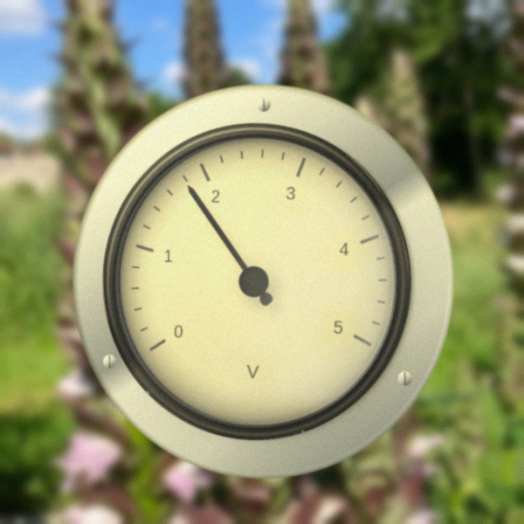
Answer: 1.8 V
